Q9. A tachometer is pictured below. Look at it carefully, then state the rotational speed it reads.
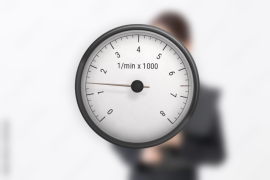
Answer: 1400 rpm
